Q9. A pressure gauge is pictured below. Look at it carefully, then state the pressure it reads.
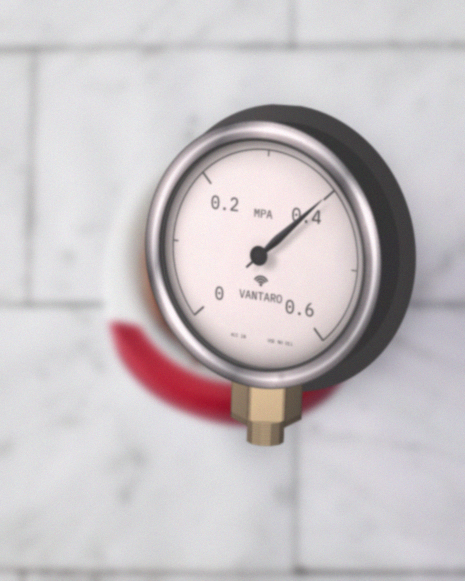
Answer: 0.4 MPa
